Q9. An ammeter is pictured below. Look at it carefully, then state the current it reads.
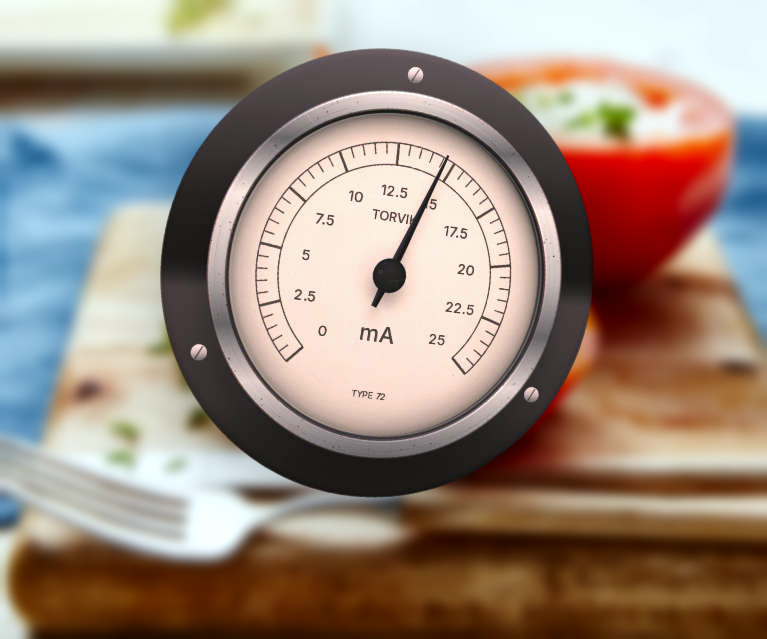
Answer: 14.5 mA
